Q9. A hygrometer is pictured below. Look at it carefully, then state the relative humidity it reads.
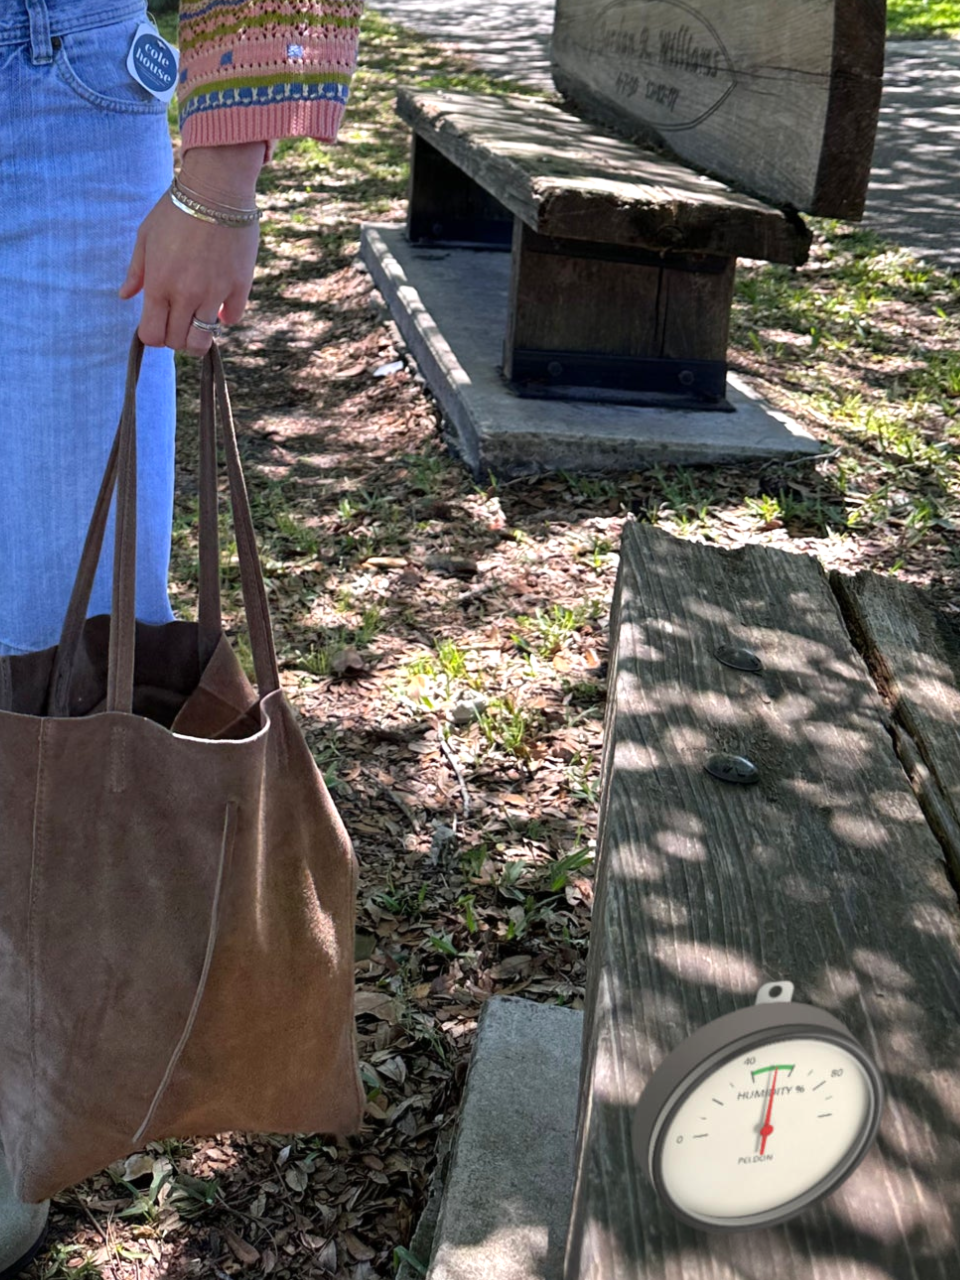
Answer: 50 %
